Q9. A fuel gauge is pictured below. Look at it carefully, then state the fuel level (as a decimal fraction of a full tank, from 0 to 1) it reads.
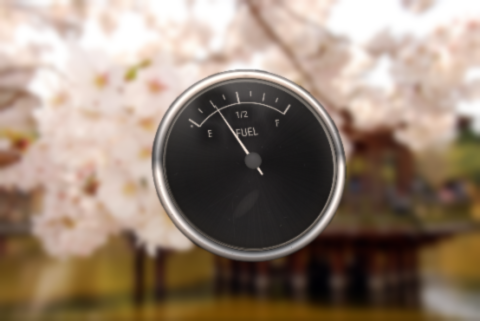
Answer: 0.25
